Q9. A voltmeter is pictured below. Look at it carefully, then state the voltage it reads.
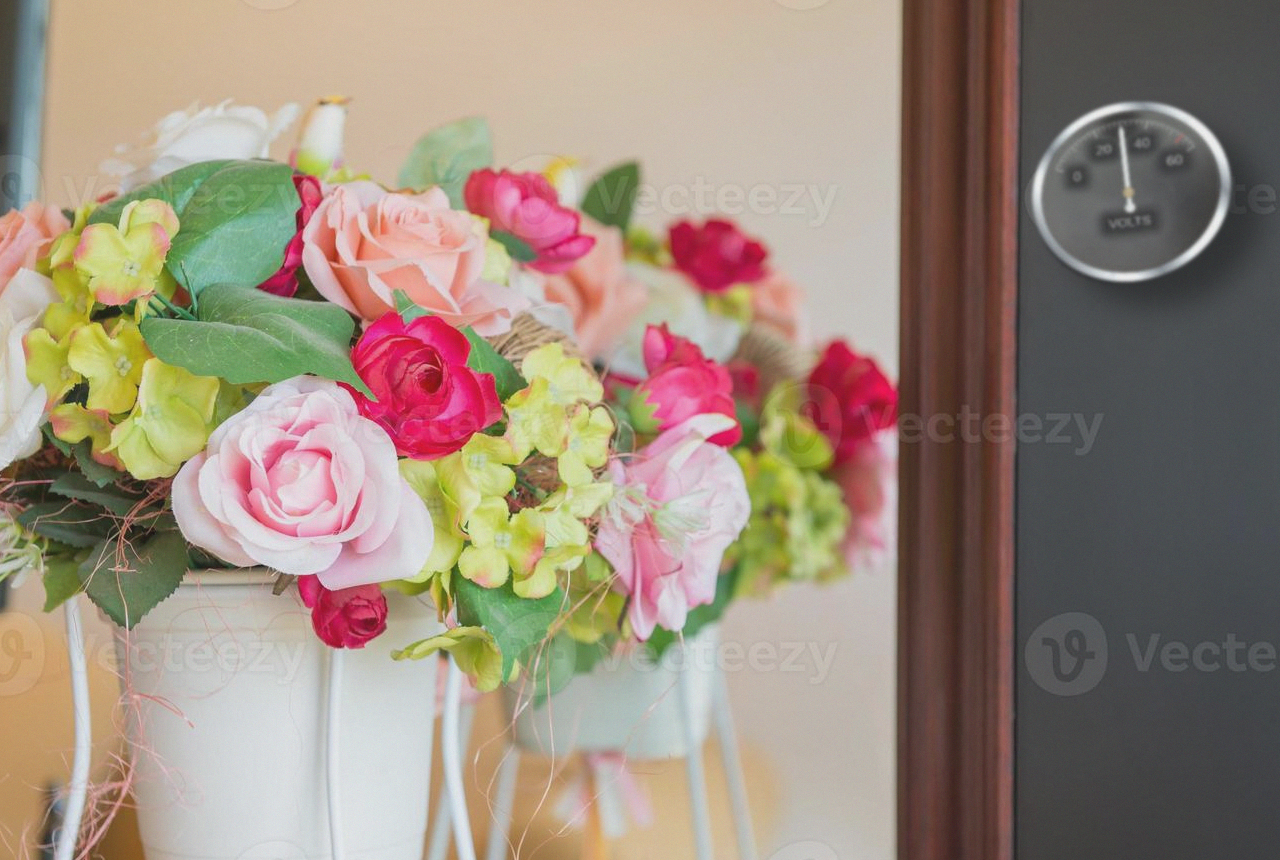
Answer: 30 V
